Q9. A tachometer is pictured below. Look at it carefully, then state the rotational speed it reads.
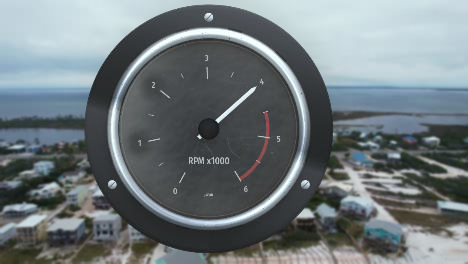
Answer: 4000 rpm
